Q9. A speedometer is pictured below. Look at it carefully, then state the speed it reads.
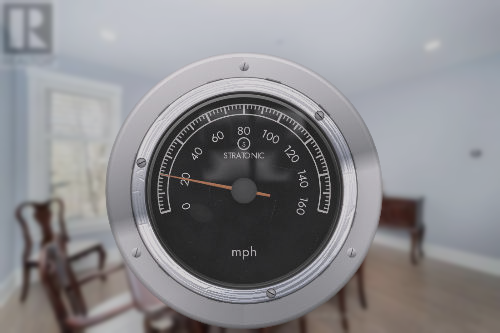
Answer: 20 mph
